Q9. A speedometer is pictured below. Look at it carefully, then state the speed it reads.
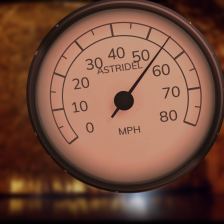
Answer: 55 mph
